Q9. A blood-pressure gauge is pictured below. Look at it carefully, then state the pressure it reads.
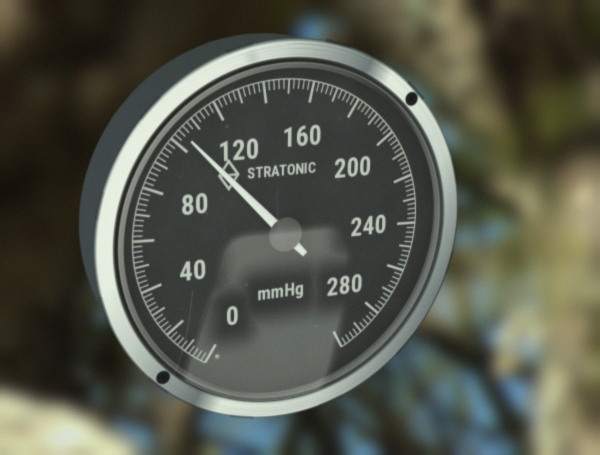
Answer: 104 mmHg
